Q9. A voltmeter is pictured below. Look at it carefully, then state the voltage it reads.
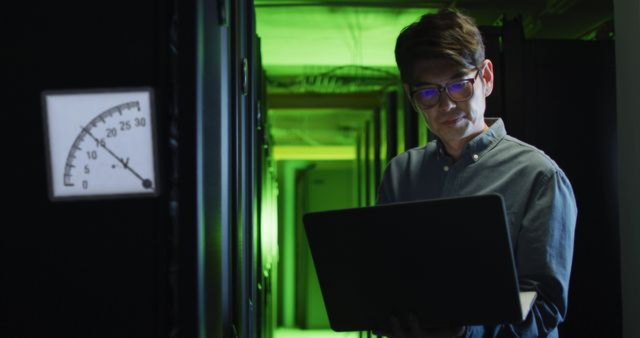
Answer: 15 V
